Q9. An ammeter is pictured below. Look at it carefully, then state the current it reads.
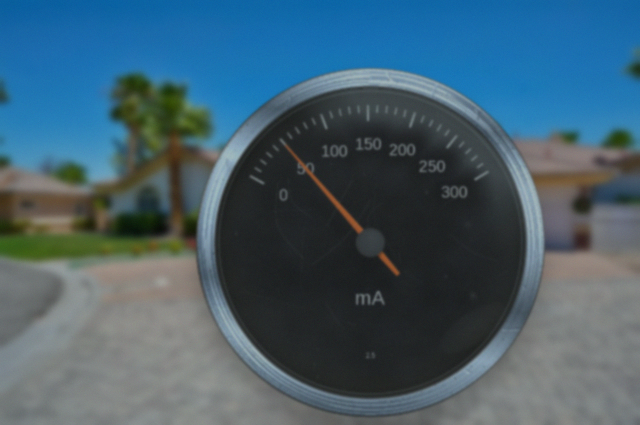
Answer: 50 mA
